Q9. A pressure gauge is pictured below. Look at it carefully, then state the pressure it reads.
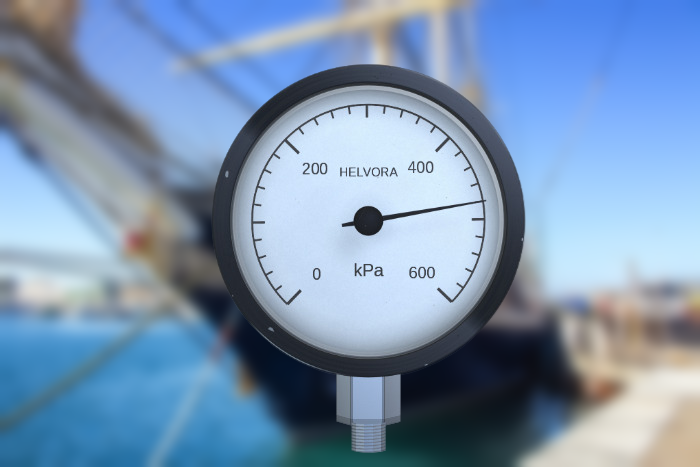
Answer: 480 kPa
